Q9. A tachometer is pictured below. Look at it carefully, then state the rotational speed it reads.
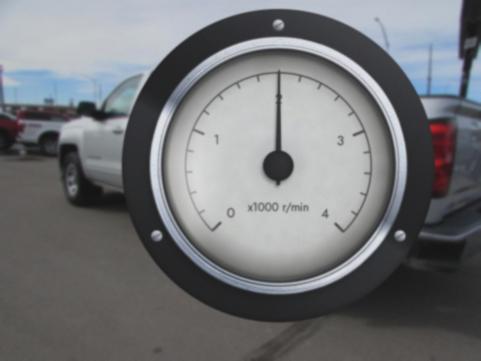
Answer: 2000 rpm
